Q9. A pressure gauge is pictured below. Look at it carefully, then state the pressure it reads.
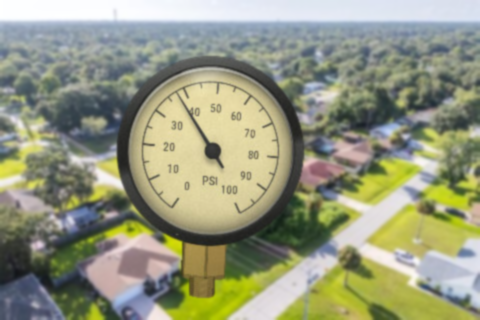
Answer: 37.5 psi
